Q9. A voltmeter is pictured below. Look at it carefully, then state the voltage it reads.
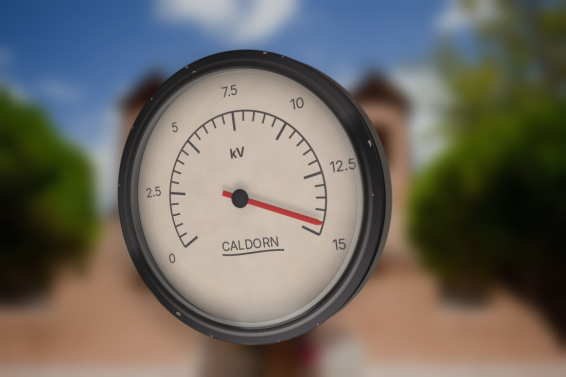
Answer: 14.5 kV
